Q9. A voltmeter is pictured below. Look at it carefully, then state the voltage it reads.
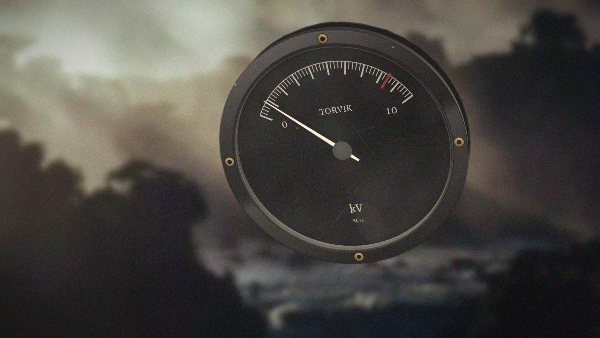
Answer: 1 kV
